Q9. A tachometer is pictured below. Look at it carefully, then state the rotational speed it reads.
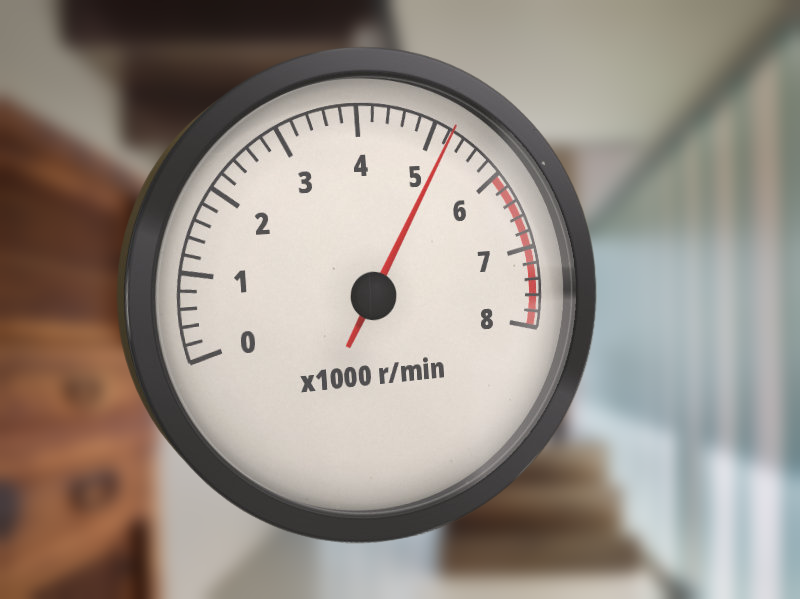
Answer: 5200 rpm
